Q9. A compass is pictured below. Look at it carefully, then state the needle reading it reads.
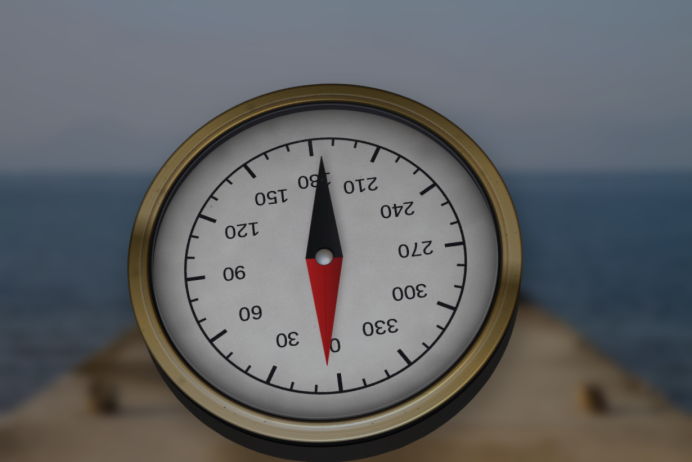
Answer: 5 °
